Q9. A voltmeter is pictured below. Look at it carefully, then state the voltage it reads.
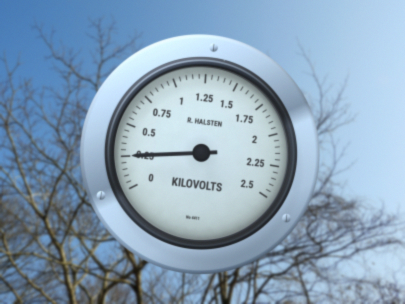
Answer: 0.25 kV
